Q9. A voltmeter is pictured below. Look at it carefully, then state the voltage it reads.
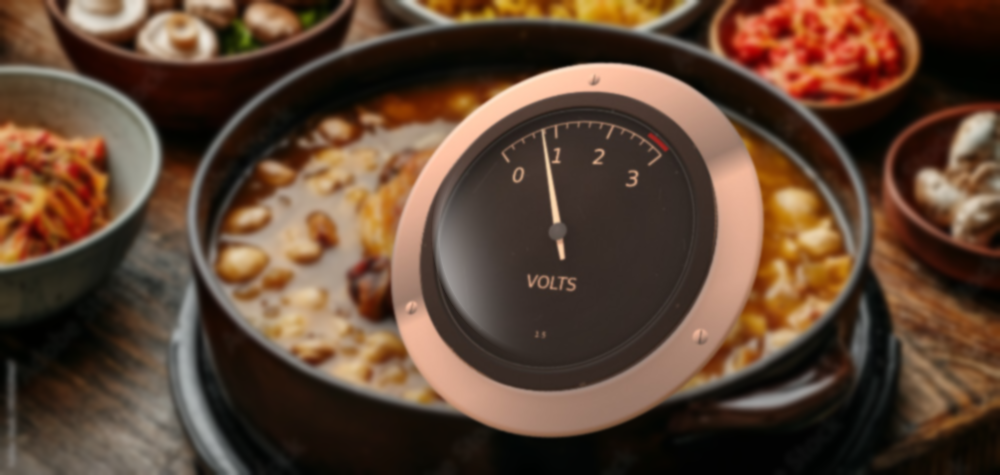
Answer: 0.8 V
